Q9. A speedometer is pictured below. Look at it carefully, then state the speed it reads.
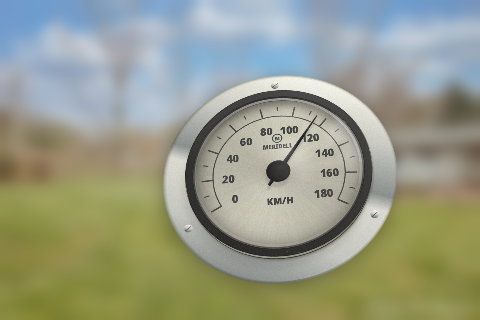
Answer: 115 km/h
